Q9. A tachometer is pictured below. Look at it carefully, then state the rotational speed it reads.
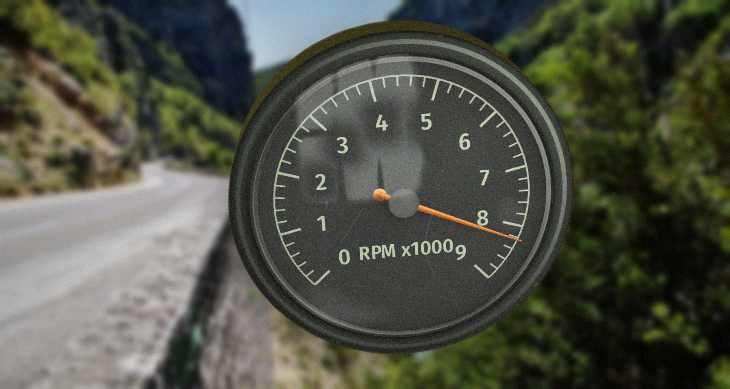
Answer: 8200 rpm
